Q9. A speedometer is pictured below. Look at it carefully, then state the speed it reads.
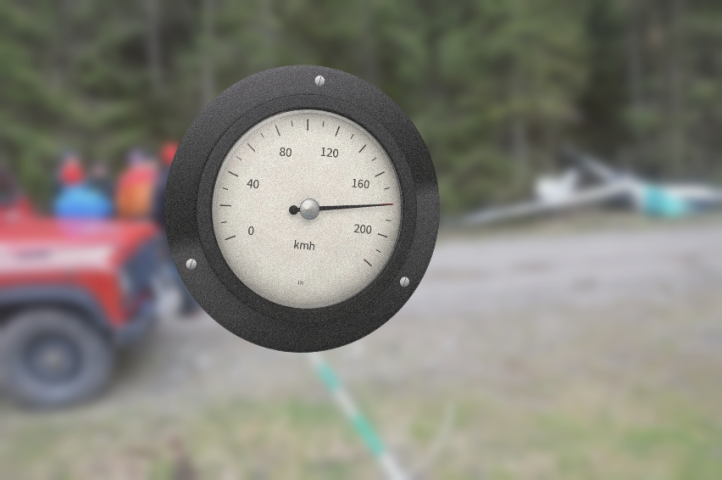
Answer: 180 km/h
